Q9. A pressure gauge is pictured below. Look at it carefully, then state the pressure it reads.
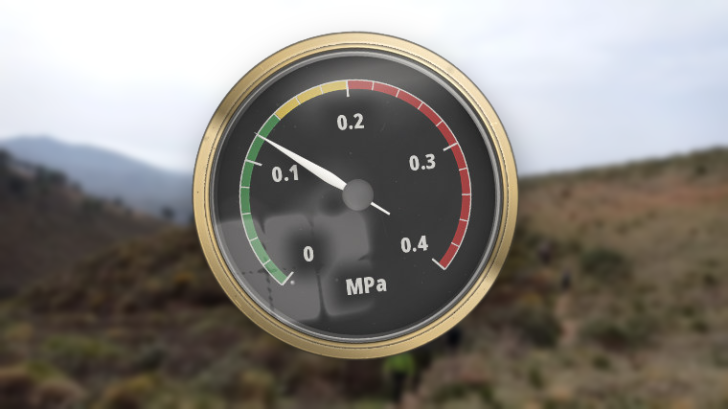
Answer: 0.12 MPa
